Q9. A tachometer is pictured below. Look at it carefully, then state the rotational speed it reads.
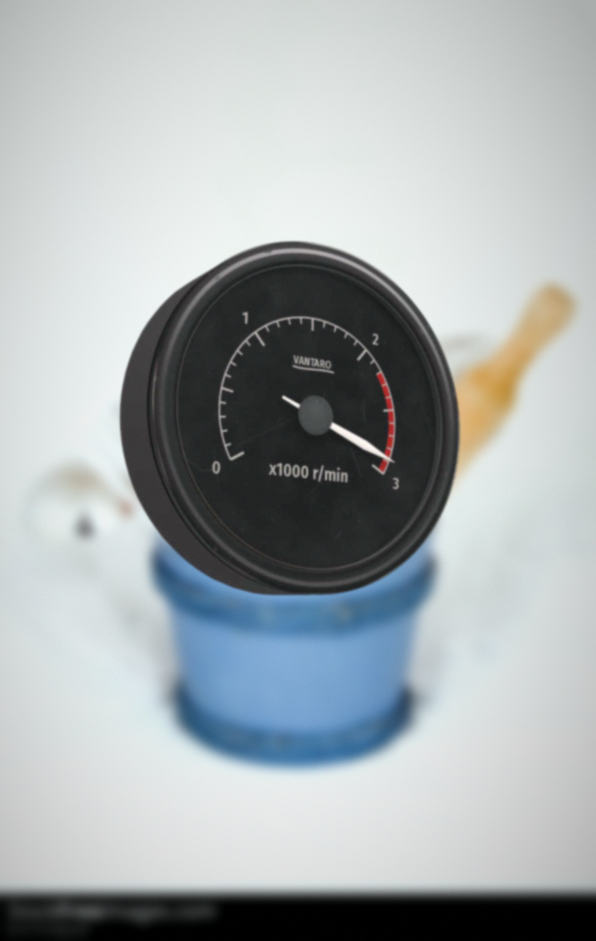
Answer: 2900 rpm
